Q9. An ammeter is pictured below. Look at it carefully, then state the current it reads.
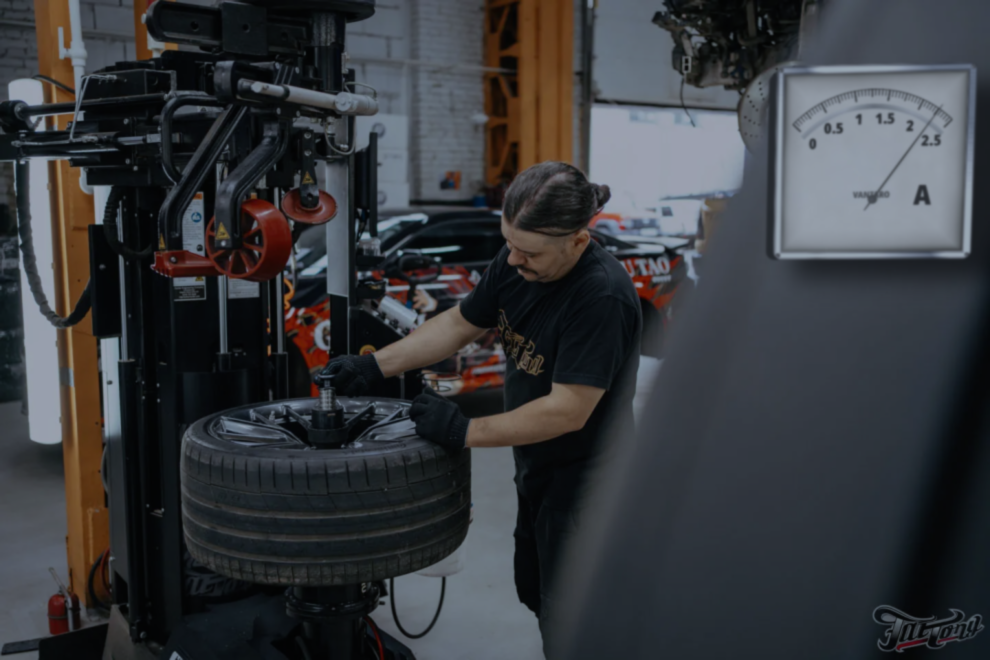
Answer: 2.25 A
